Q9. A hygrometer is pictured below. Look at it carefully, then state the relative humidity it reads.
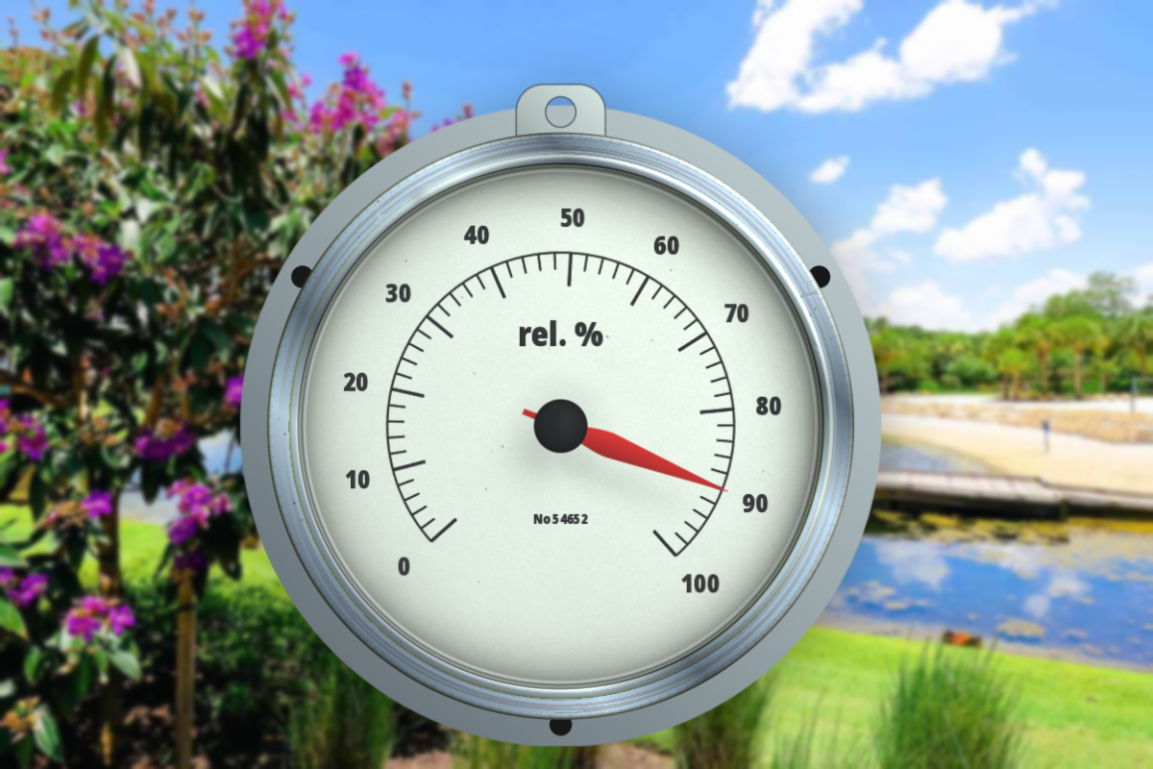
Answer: 90 %
